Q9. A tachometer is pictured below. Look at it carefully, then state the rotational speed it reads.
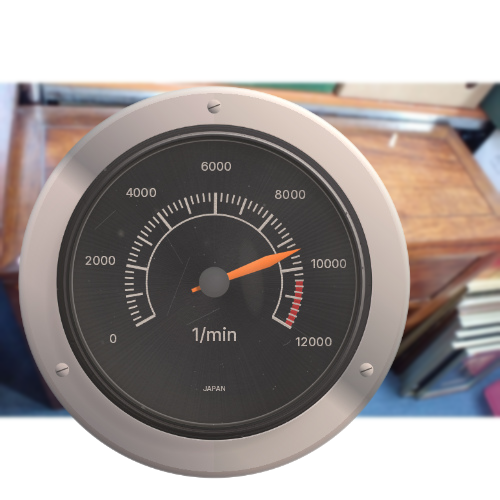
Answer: 9400 rpm
